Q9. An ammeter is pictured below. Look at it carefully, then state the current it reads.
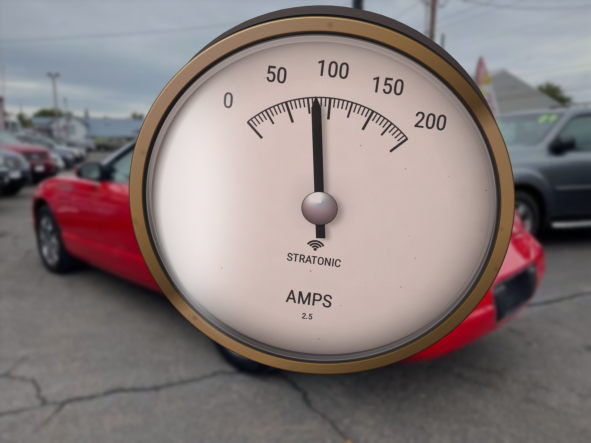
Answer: 85 A
